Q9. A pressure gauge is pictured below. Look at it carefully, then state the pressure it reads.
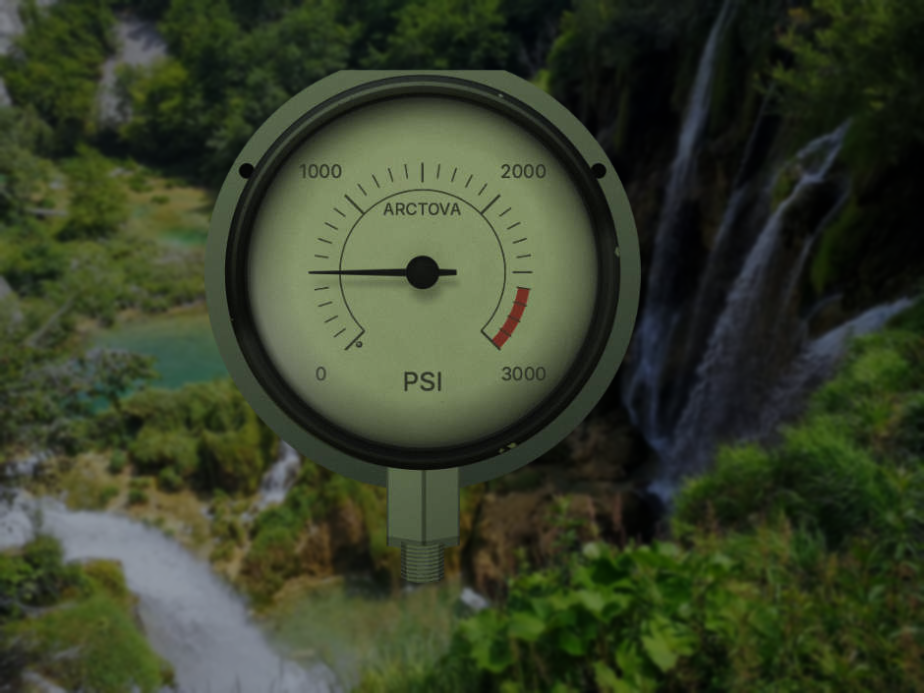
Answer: 500 psi
